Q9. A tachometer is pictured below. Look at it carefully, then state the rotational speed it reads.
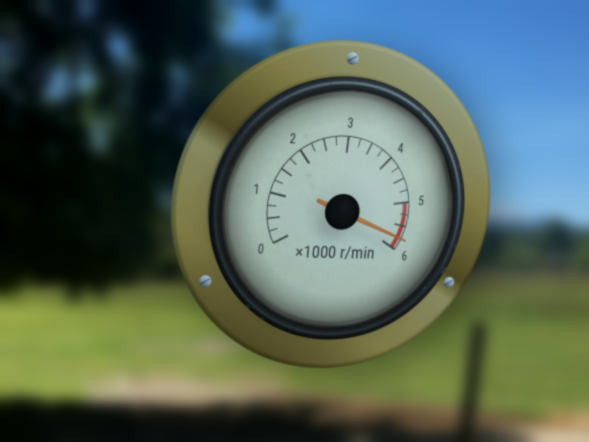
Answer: 5750 rpm
